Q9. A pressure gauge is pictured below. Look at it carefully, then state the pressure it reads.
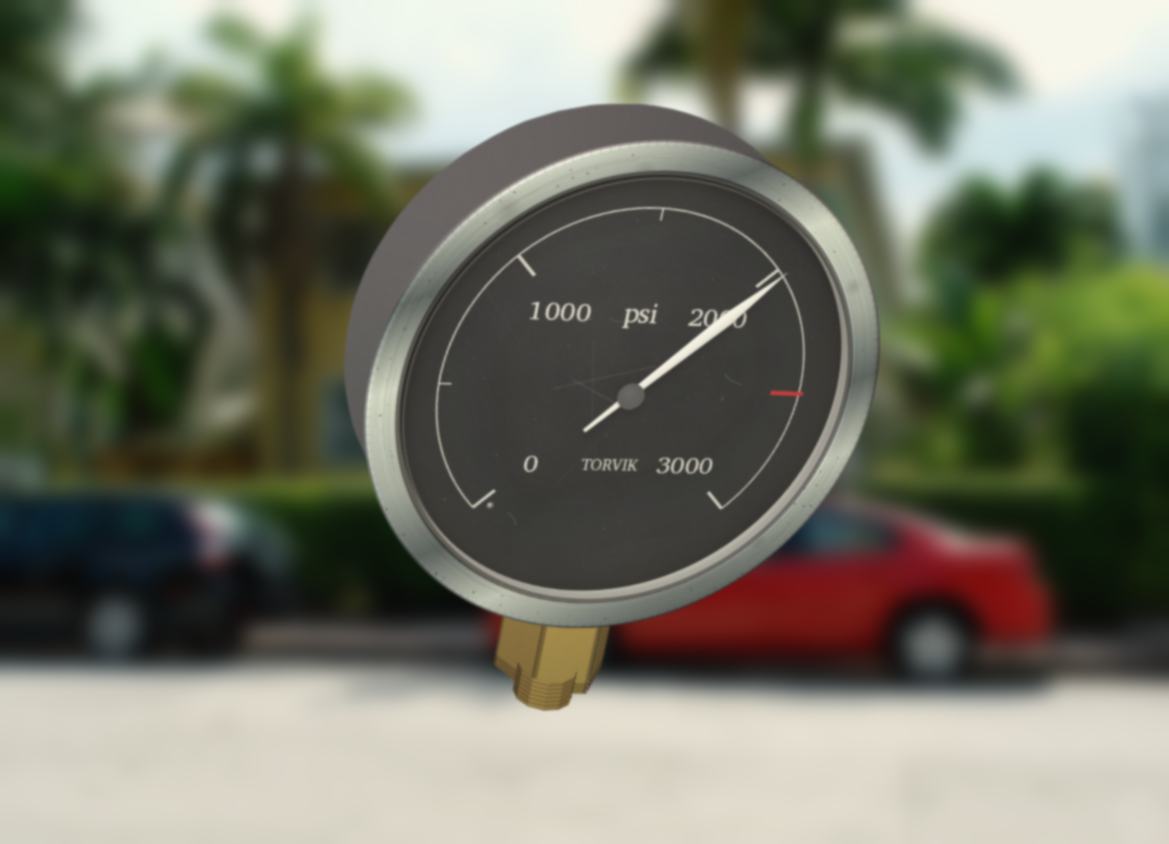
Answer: 2000 psi
